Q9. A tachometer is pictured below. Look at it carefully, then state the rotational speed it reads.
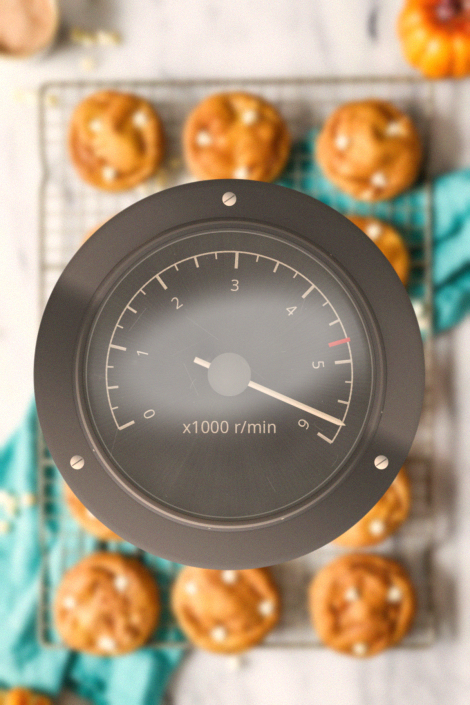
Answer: 5750 rpm
